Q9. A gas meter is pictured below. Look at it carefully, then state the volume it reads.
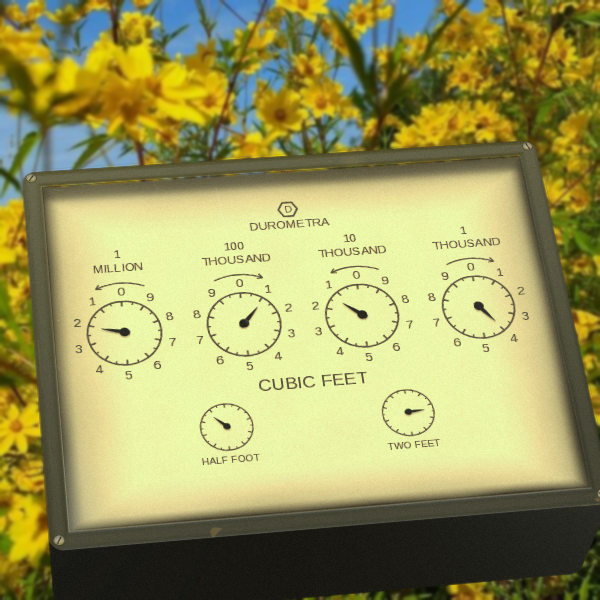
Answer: 211400 ft³
